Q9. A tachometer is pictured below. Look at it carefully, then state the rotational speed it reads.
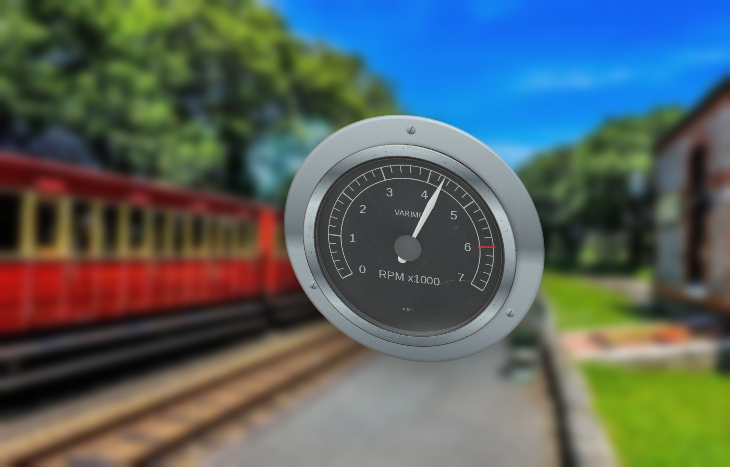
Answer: 4300 rpm
